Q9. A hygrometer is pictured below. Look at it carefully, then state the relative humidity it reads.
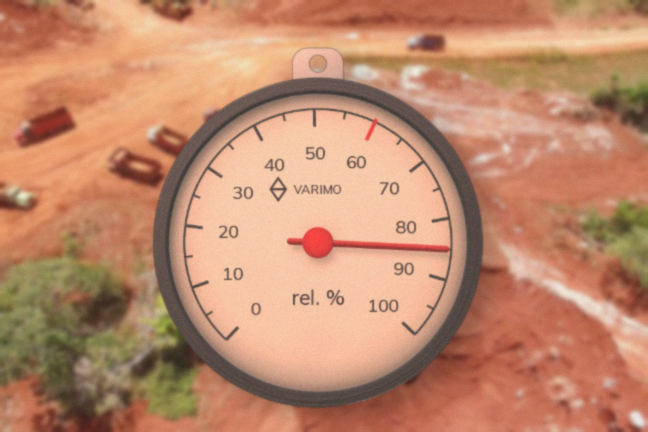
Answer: 85 %
